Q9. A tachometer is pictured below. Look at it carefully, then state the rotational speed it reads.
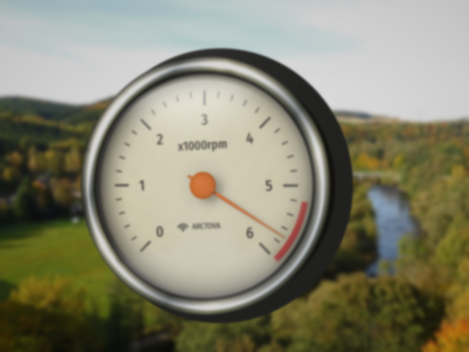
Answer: 5700 rpm
